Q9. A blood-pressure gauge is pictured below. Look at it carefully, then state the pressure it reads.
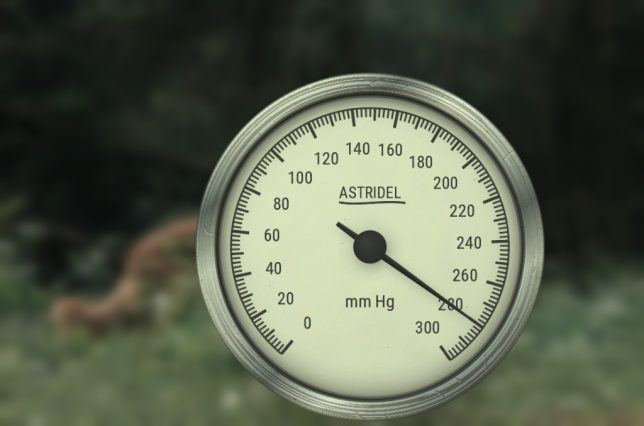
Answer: 280 mmHg
